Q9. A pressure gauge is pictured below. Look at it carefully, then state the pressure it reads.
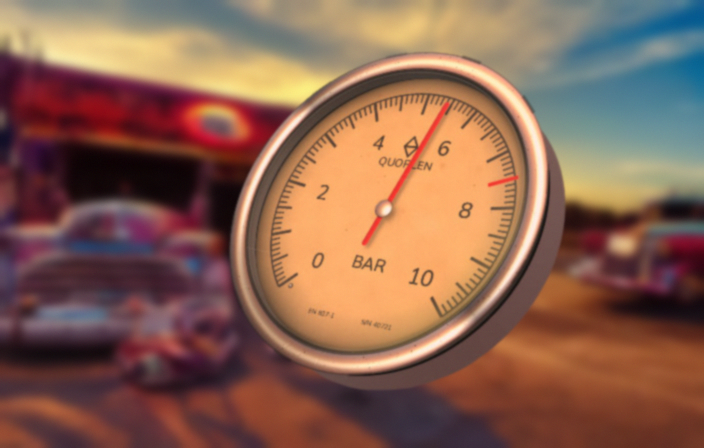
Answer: 5.5 bar
